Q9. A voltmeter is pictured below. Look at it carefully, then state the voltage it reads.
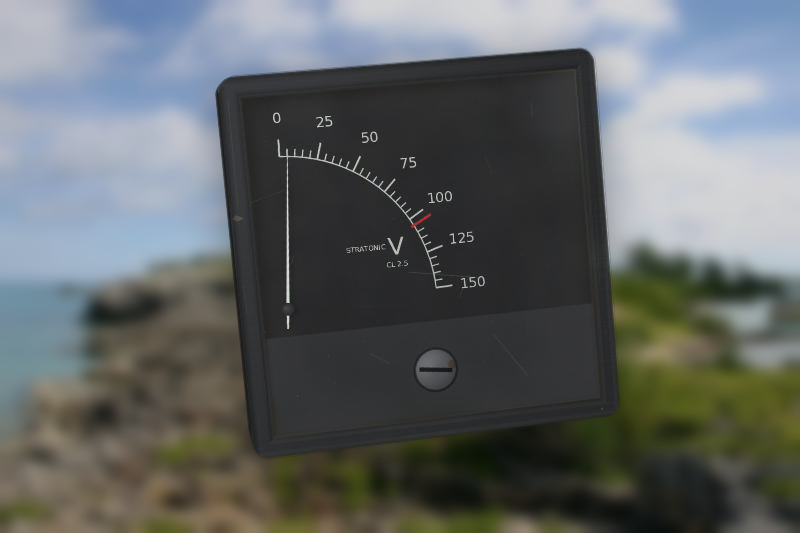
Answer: 5 V
